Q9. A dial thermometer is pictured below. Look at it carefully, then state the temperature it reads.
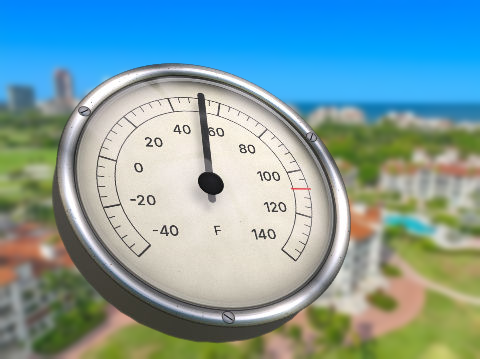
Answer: 52 °F
